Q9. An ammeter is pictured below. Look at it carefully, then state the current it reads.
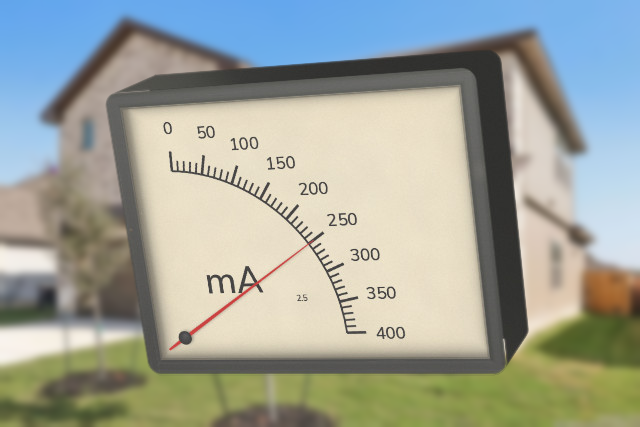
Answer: 250 mA
